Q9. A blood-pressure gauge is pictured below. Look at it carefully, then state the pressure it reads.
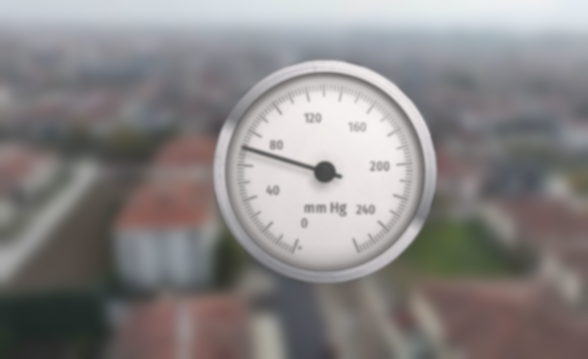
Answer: 70 mmHg
